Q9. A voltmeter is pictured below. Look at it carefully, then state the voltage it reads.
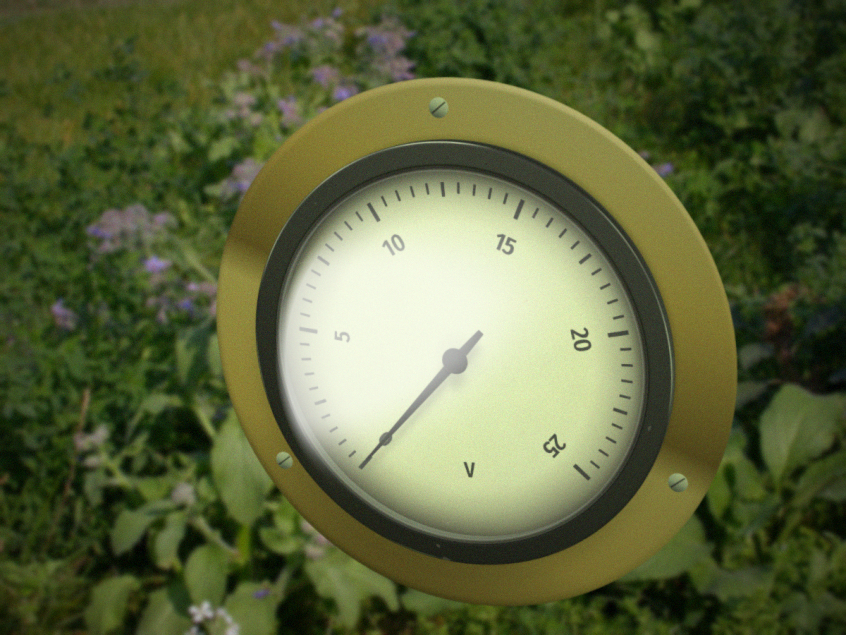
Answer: 0 V
